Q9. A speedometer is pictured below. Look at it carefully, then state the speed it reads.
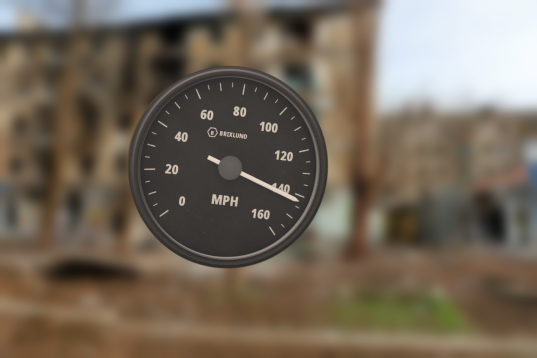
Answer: 142.5 mph
